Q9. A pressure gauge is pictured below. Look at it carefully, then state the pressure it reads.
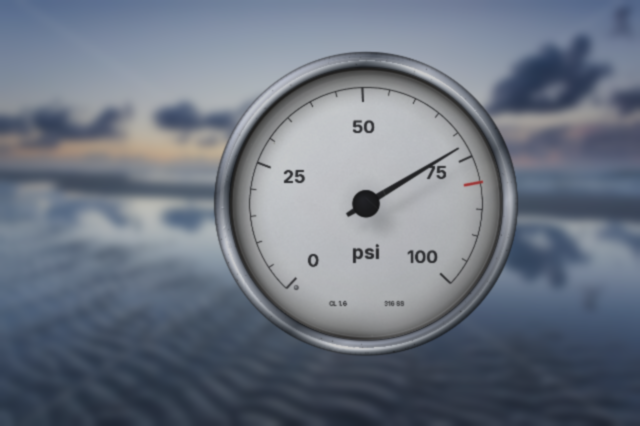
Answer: 72.5 psi
